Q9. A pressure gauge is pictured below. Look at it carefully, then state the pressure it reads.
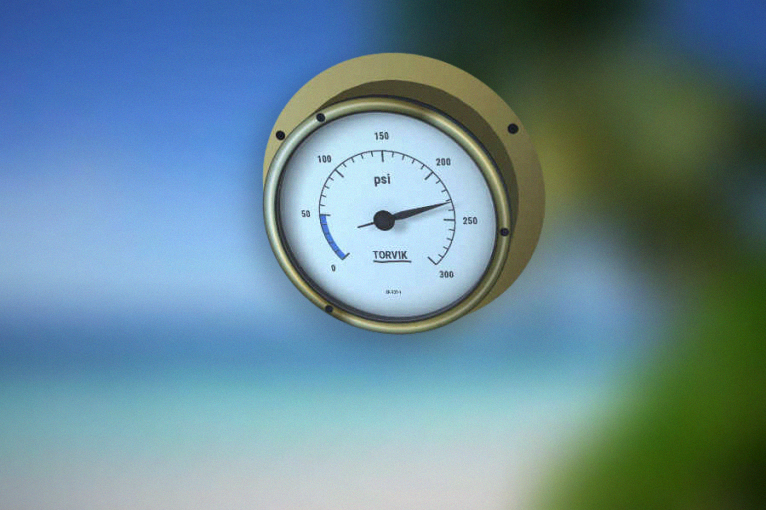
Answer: 230 psi
